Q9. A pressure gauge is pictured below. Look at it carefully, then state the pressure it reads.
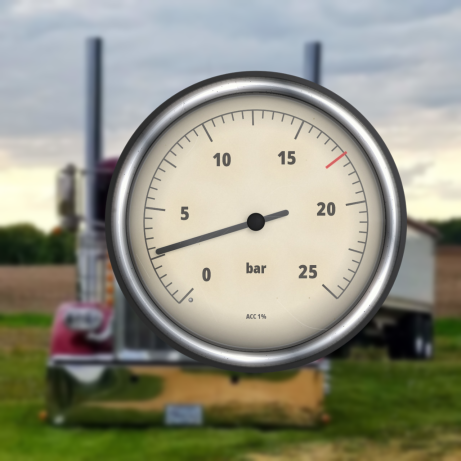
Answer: 2.75 bar
